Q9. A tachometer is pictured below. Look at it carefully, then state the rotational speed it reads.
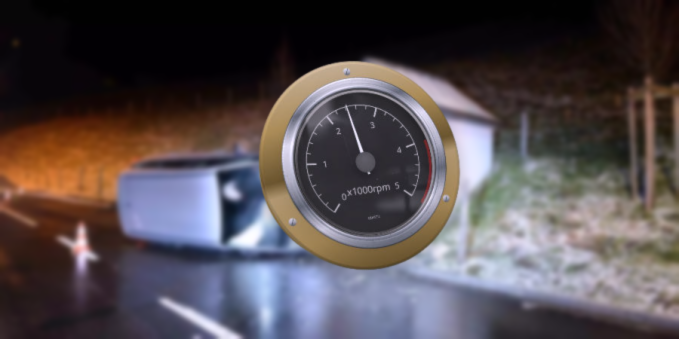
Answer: 2400 rpm
